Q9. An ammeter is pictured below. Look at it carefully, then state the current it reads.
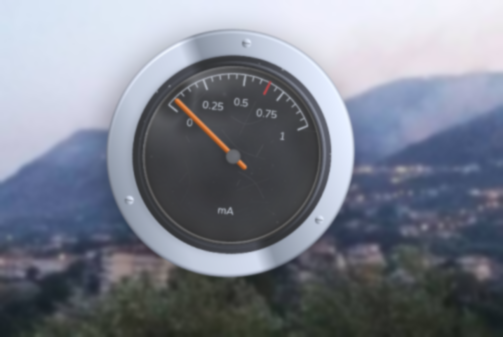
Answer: 0.05 mA
